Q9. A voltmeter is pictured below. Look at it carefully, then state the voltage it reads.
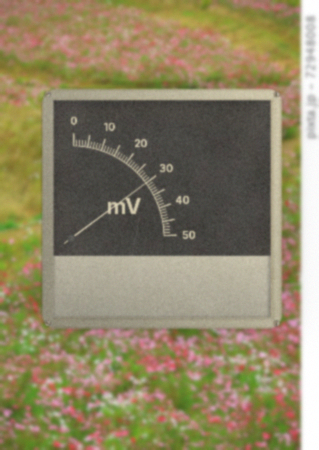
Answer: 30 mV
